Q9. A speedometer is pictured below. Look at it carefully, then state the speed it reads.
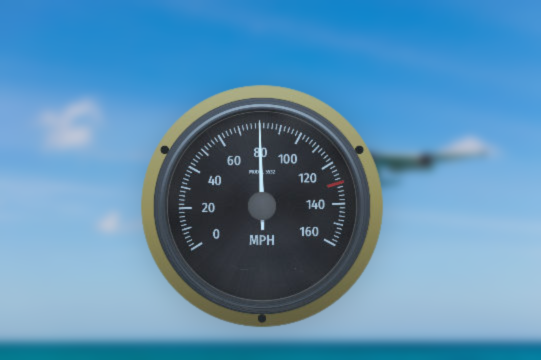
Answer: 80 mph
